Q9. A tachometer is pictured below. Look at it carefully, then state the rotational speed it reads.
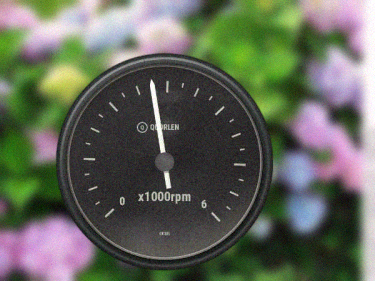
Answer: 2750 rpm
